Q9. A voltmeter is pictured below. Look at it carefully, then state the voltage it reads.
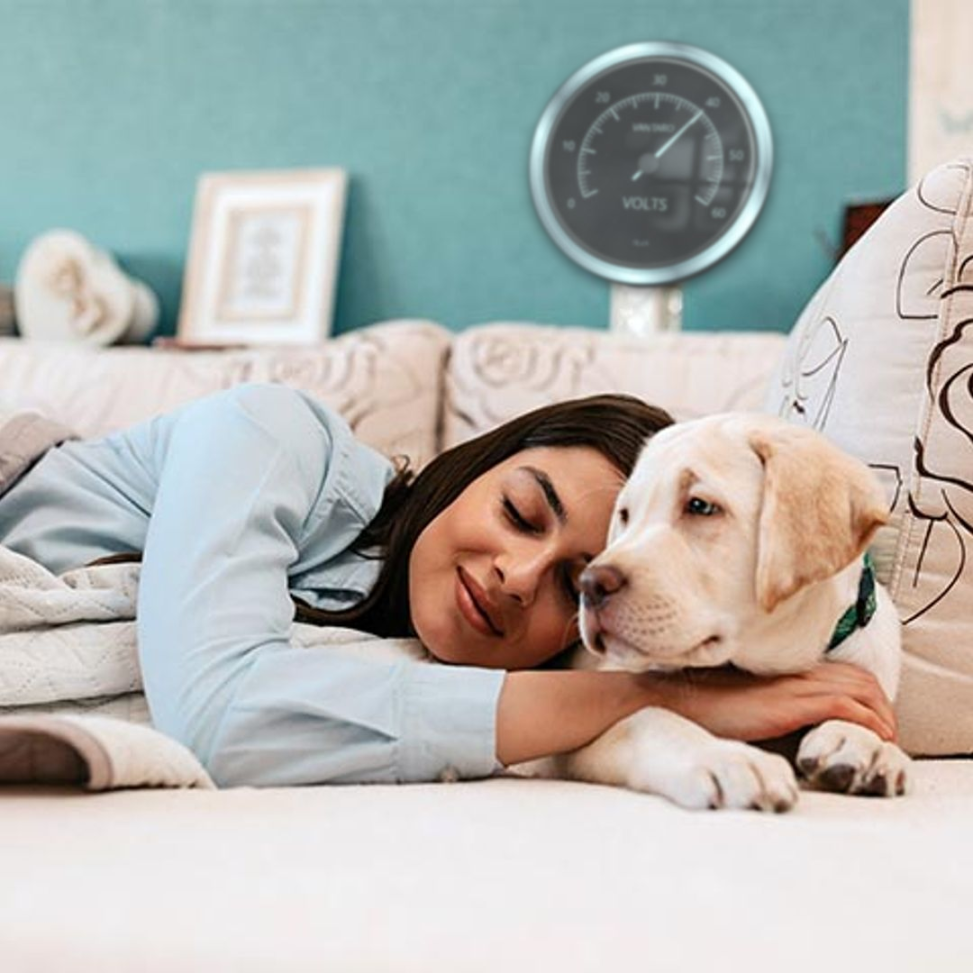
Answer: 40 V
